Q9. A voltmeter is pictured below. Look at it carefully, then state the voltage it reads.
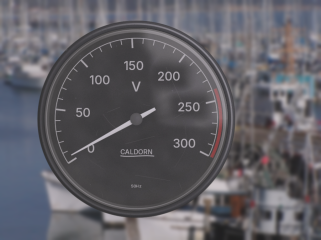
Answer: 5 V
